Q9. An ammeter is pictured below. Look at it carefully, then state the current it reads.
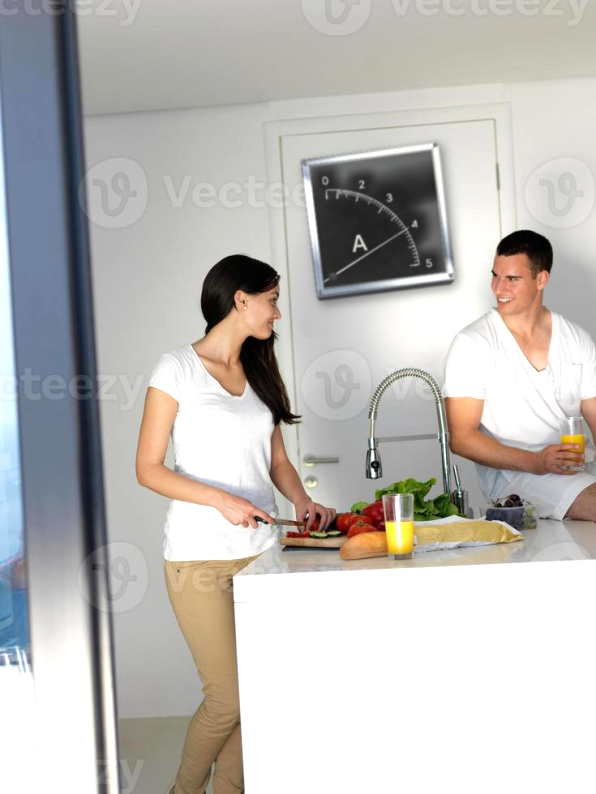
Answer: 4 A
